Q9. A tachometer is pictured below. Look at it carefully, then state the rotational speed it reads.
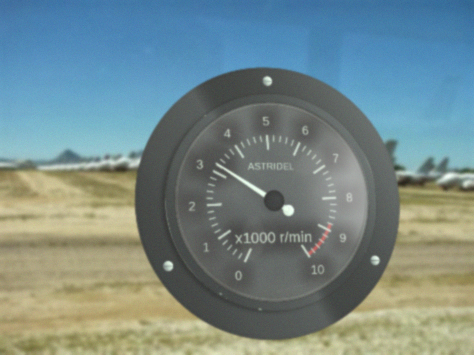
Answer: 3200 rpm
